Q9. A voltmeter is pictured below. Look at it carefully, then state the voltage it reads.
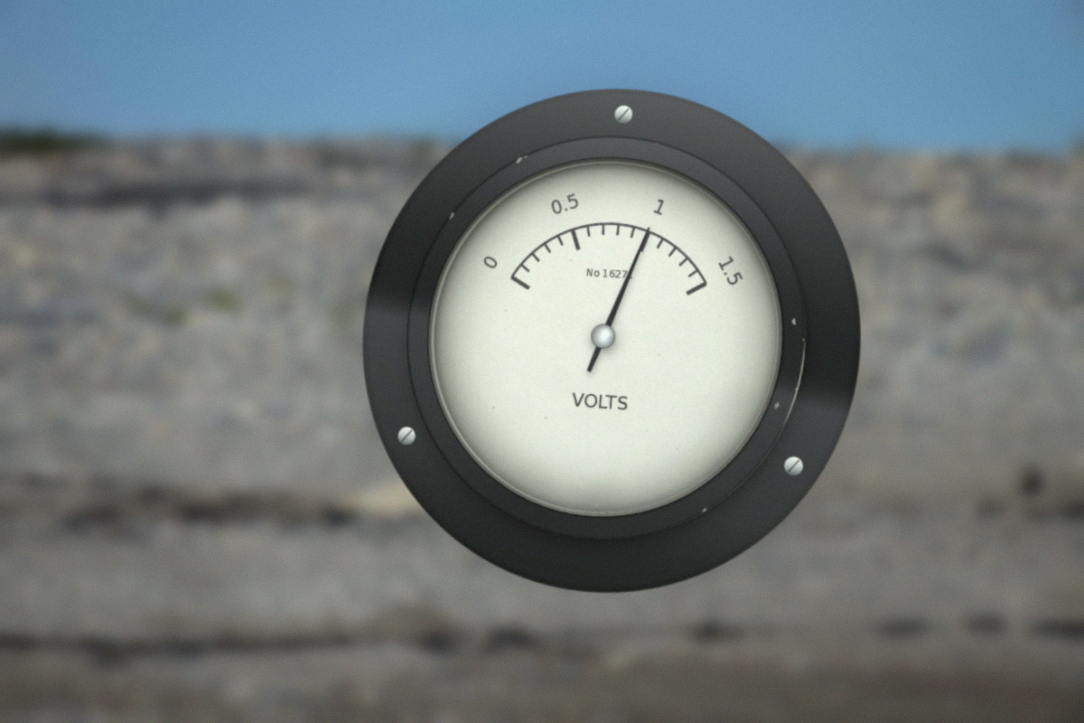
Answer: 1 V
